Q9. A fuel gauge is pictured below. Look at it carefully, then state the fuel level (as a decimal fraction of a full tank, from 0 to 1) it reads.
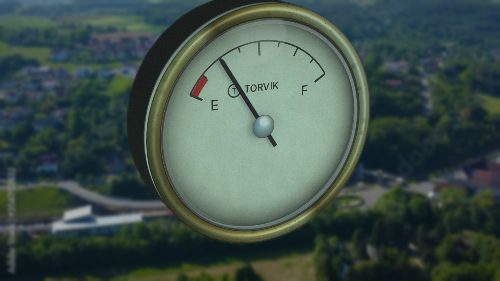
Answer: 0.25
